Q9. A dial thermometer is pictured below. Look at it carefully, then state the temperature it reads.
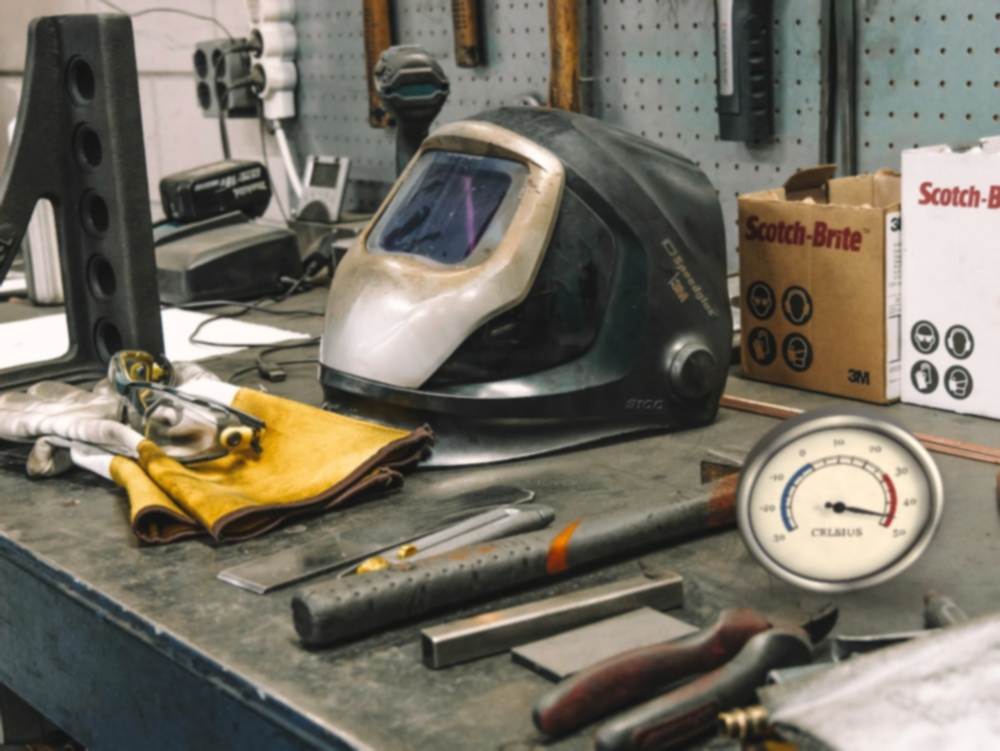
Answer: 45 °C
